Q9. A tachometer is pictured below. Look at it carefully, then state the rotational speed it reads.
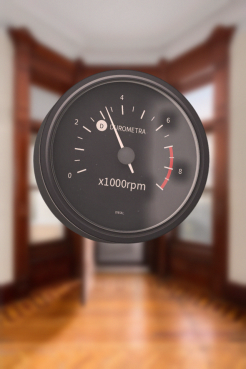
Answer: 3250 rpm
